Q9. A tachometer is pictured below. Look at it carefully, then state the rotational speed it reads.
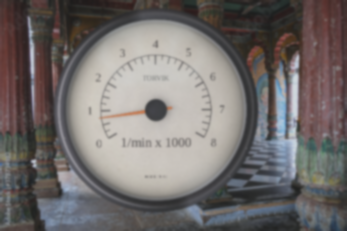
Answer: 750 rpm
